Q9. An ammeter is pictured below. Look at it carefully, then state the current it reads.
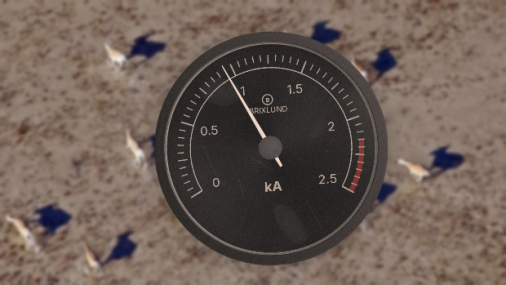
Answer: 0.95 kA
